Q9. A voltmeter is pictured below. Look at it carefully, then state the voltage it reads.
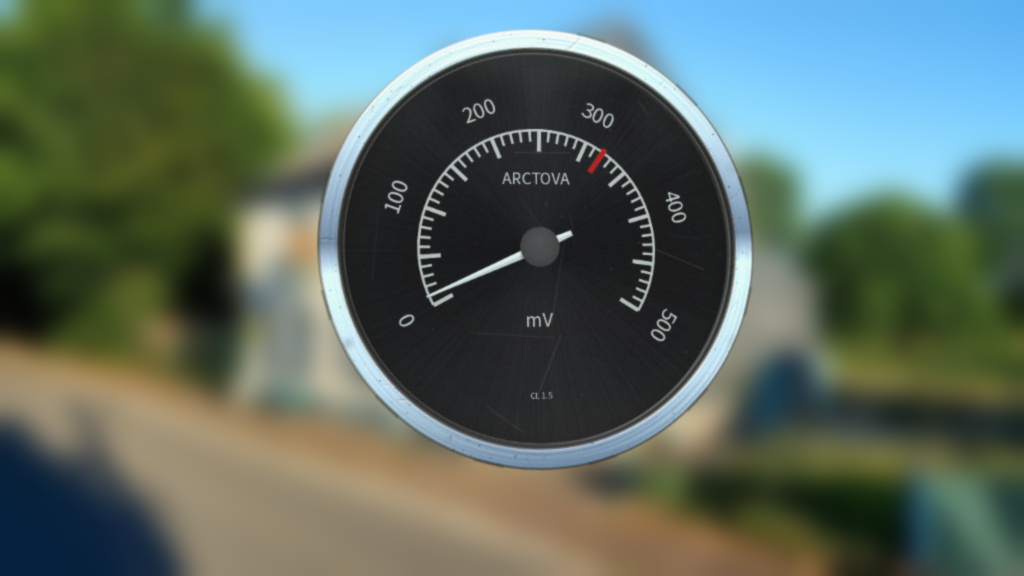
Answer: 10 mV
